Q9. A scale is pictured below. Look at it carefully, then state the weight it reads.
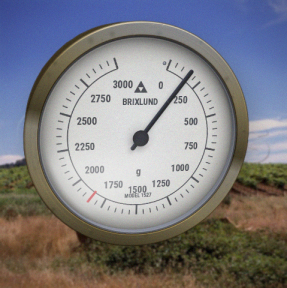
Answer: 150 g
